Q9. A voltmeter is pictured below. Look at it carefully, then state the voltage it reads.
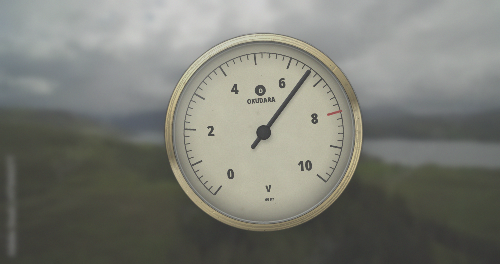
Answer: 6.6 V
